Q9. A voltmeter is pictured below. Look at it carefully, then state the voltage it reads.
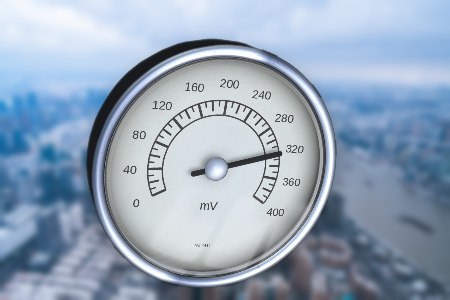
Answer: 320 mV
